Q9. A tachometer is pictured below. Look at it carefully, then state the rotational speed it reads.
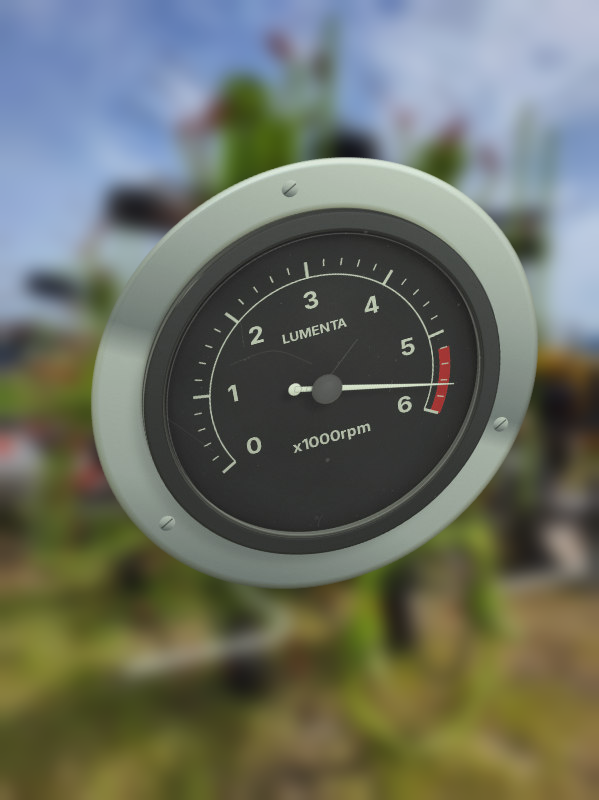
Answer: 5600 rpm
